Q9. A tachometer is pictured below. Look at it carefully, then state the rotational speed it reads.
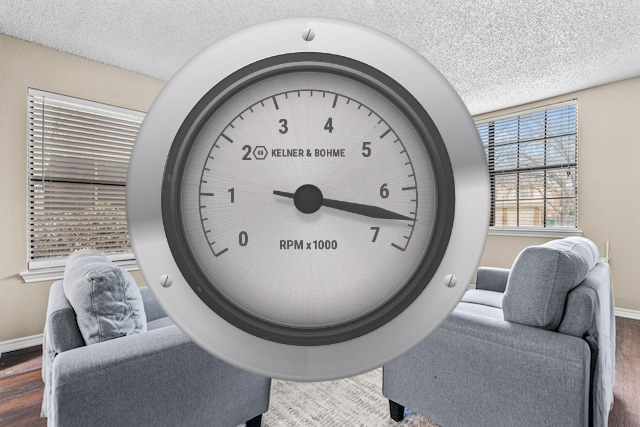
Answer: 6500 rpm
